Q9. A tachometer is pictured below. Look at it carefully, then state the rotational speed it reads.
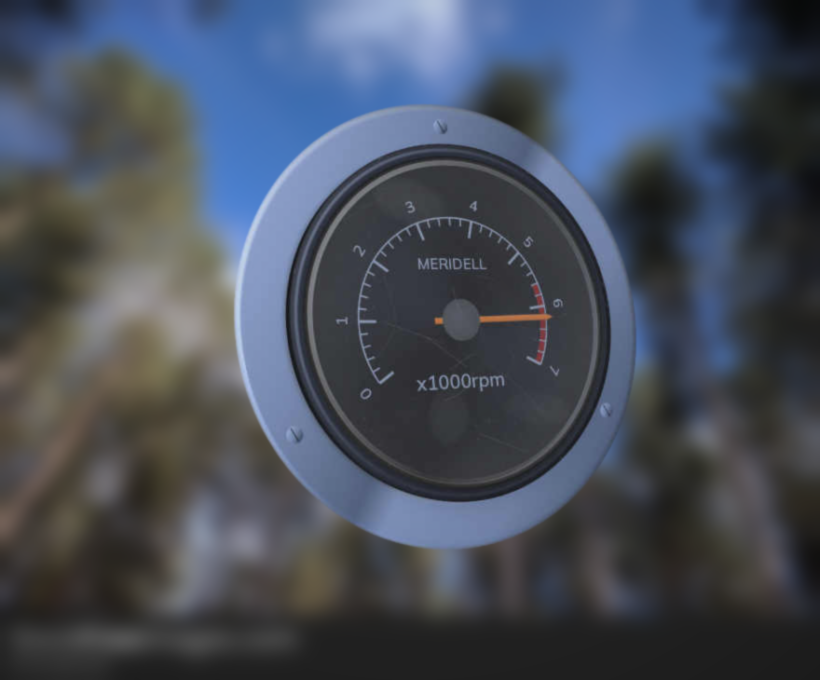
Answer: 6200 rpm
